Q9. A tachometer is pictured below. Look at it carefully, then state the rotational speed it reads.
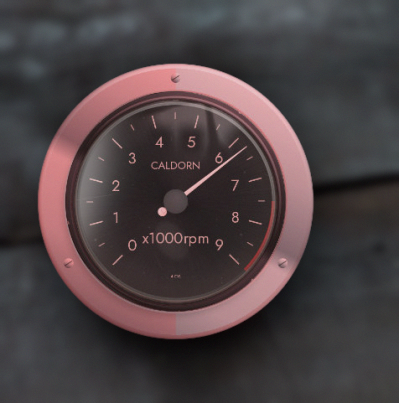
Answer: 6250 rpm
